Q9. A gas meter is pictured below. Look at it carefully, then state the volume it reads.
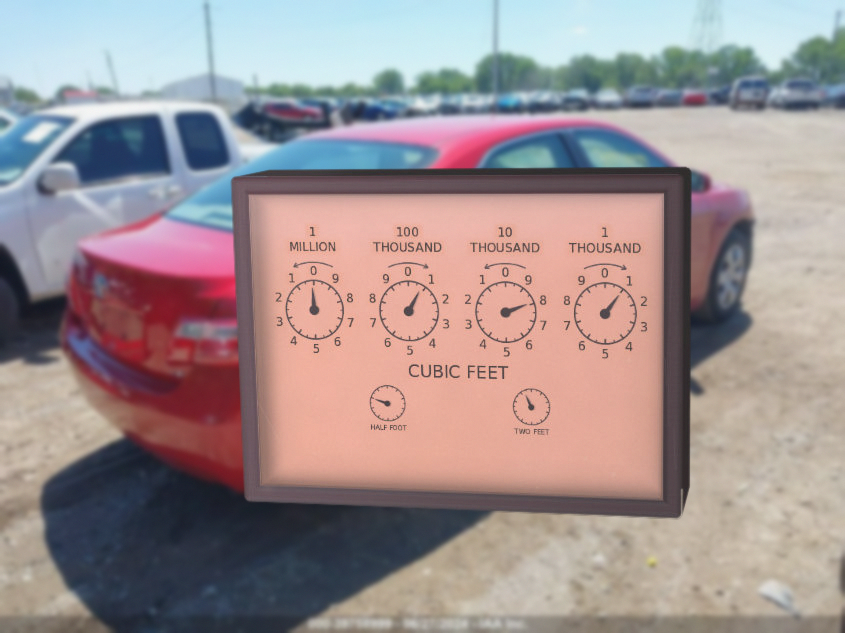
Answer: 8100 ft³
